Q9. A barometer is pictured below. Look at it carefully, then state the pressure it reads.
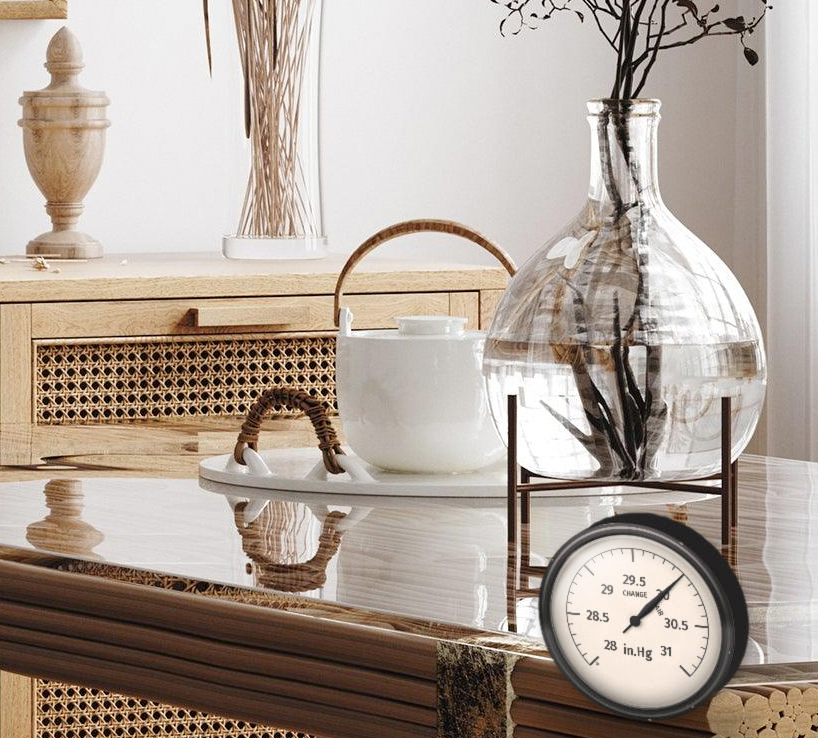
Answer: 30 inHg
